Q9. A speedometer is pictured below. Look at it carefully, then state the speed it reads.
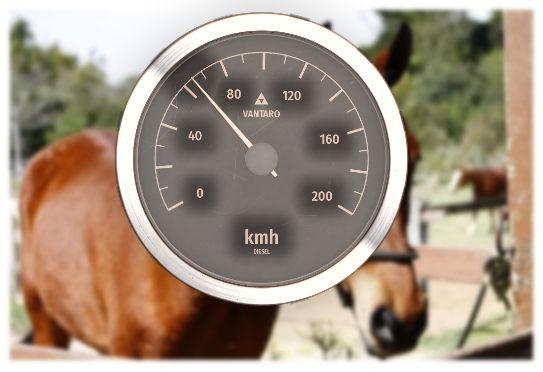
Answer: 65 km/h
